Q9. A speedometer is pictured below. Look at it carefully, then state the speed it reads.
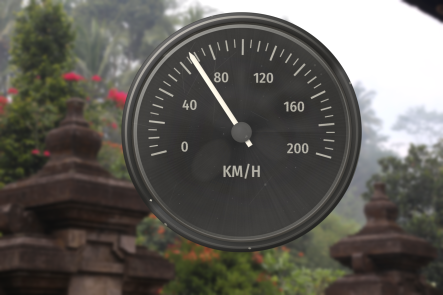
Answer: 67.5 km/h
